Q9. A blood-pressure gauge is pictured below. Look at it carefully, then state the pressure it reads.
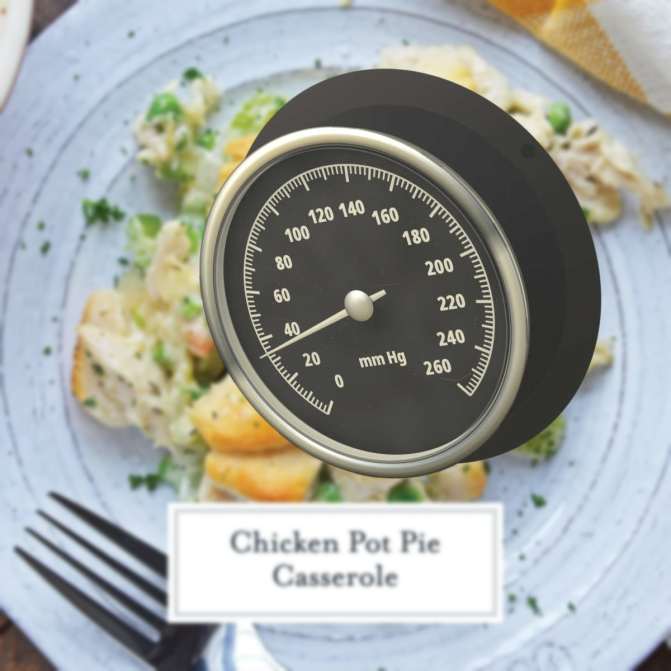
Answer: 34 mmHg
